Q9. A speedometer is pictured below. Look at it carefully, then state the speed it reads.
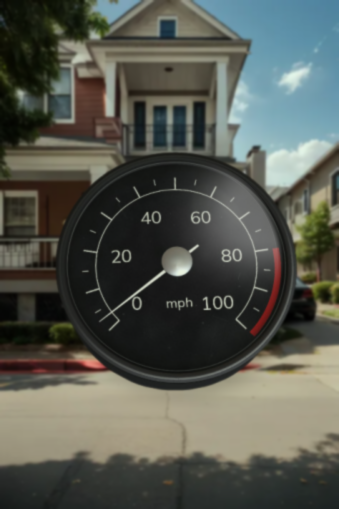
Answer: 2.5 mph
